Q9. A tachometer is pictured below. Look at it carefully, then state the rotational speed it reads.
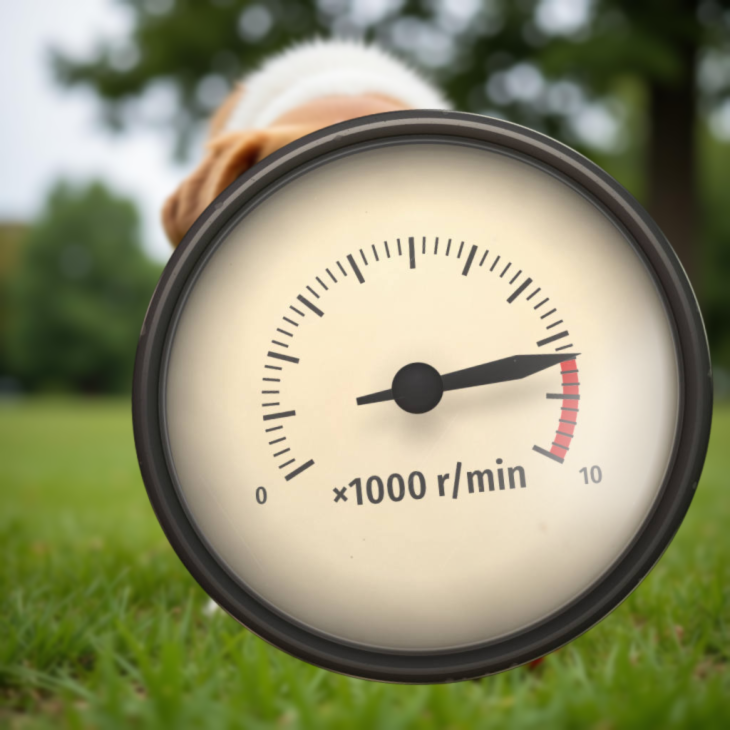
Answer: 8400 rpm
